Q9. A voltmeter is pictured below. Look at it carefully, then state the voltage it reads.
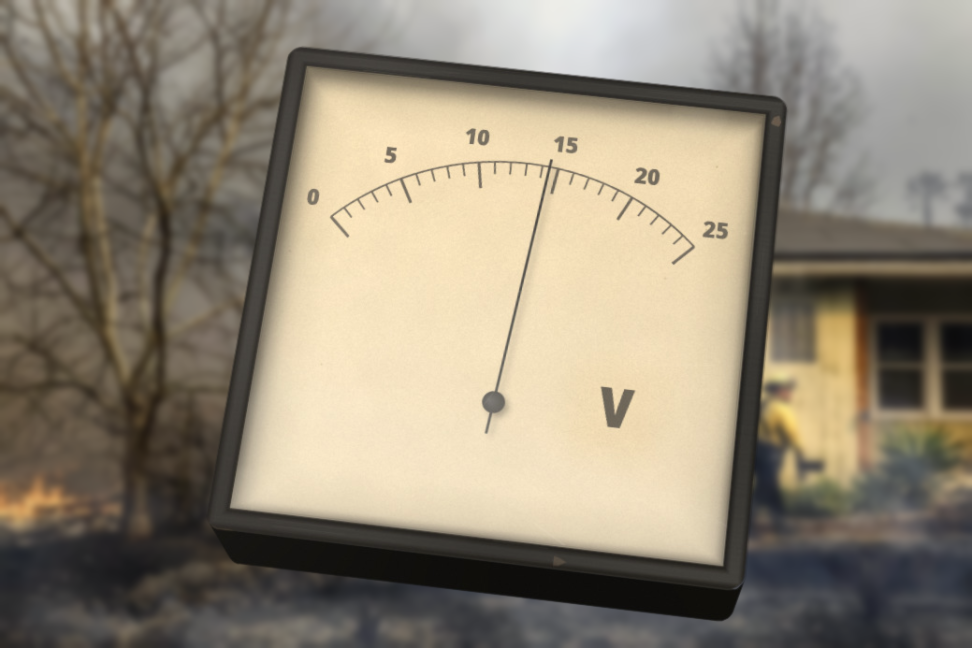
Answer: 14.5 V
